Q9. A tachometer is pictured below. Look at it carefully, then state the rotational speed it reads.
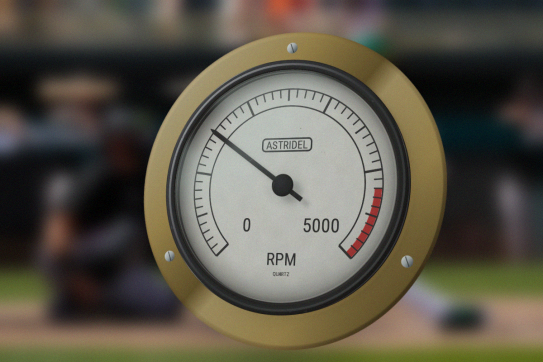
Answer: 1500 rpm
